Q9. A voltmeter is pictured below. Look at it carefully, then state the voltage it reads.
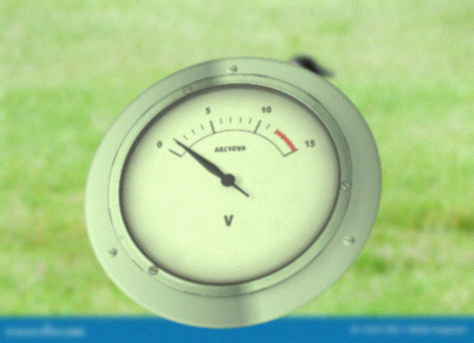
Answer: 1 V
